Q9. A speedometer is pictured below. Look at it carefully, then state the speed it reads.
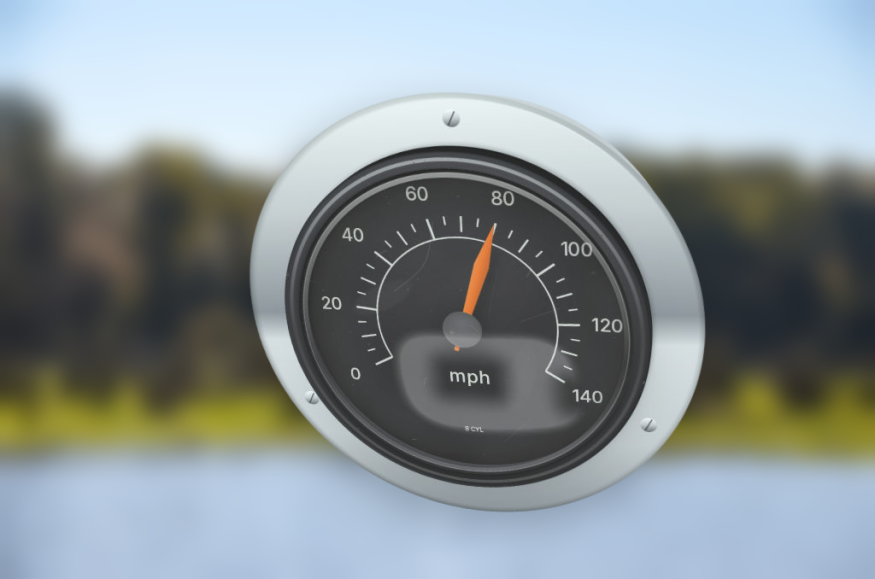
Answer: 80 mph
